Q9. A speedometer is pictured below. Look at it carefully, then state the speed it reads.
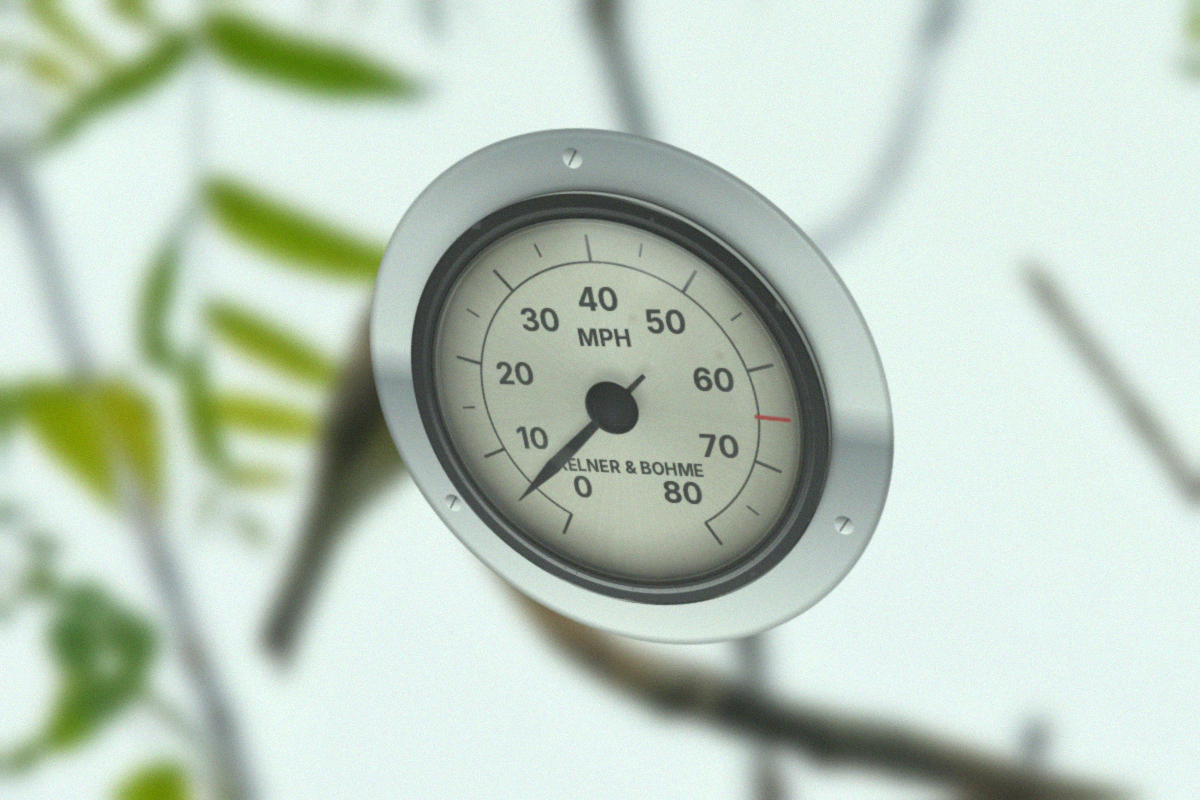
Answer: 5 mph
